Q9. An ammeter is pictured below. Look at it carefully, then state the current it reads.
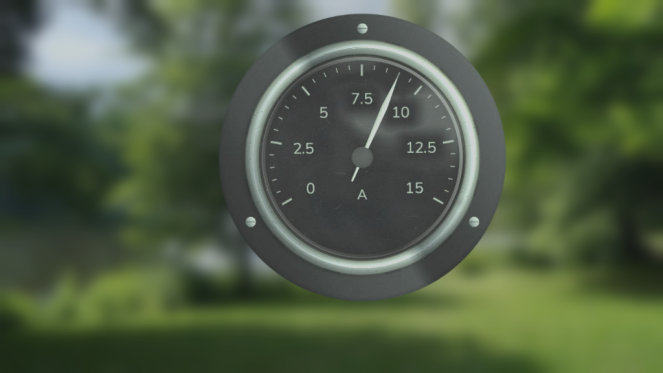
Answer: 9 A
